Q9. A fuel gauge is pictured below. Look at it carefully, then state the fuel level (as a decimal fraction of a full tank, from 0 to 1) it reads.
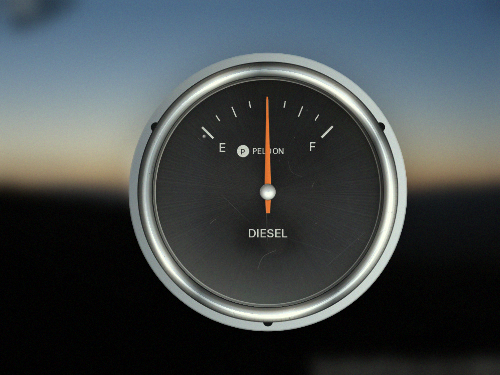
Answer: 0.5
